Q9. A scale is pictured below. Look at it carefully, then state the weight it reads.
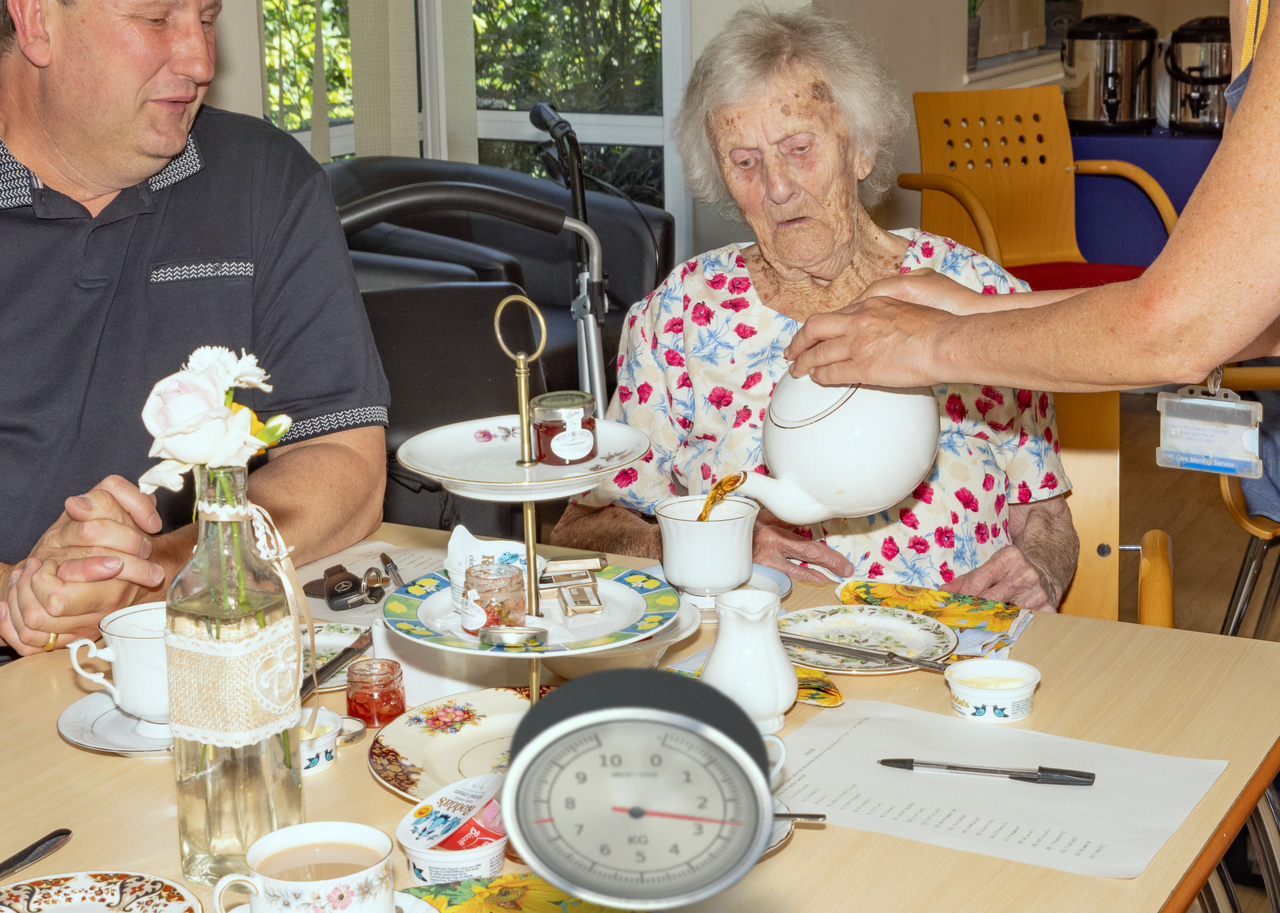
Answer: 2.5 kg
